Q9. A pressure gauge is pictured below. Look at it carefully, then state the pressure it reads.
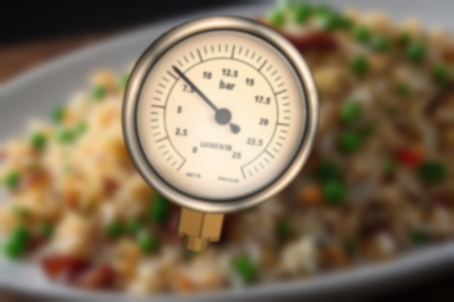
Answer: 8 bar
